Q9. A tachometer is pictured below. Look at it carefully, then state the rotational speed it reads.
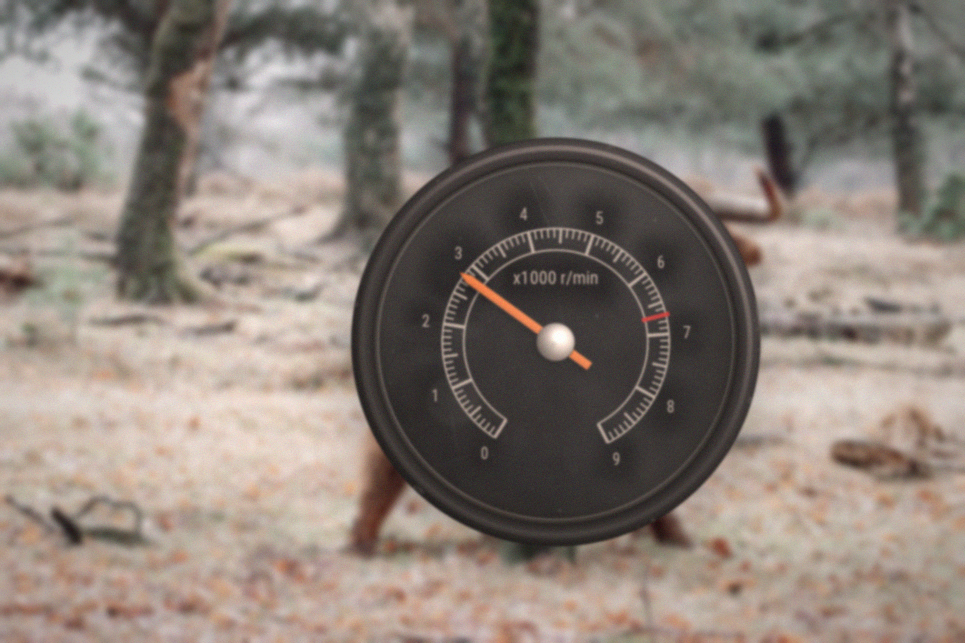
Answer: 2800 rpm
